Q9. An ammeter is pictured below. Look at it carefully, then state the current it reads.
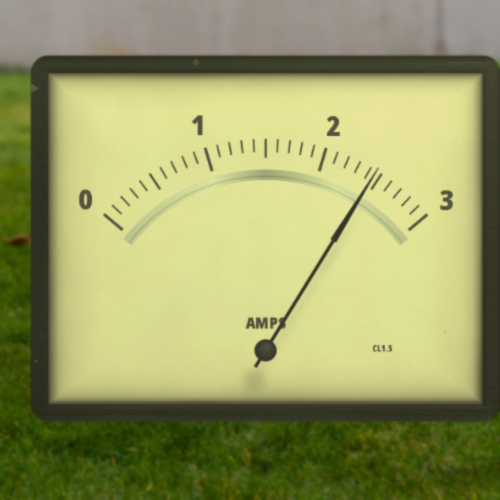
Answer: 2.45 A
